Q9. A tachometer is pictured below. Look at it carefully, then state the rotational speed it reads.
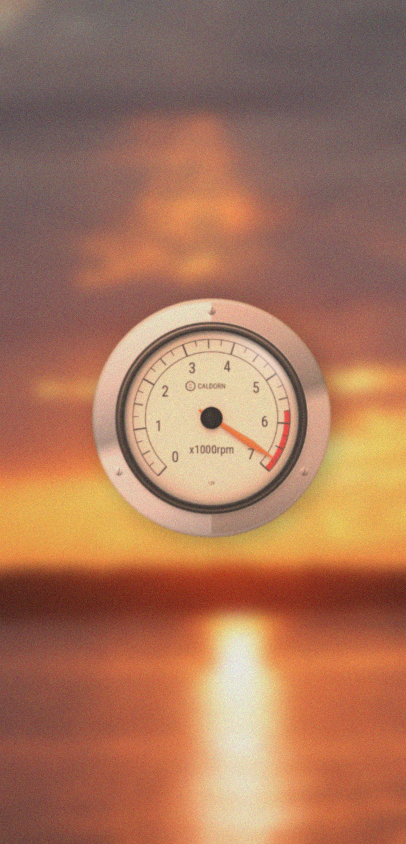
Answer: 6750 rpm
